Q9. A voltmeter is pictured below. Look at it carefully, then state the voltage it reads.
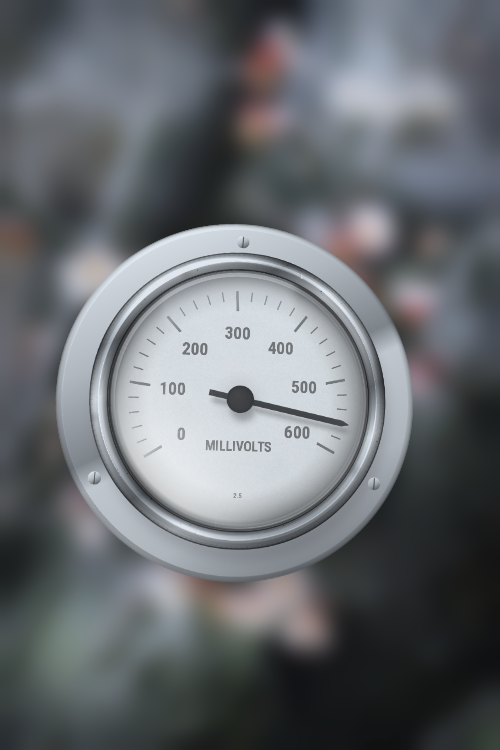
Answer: 560 mV
